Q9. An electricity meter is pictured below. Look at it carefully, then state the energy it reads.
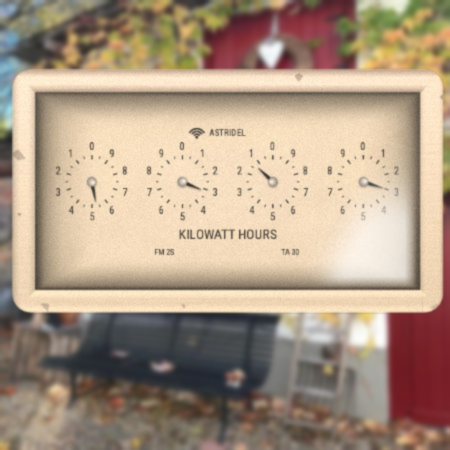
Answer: 5313 kWh
